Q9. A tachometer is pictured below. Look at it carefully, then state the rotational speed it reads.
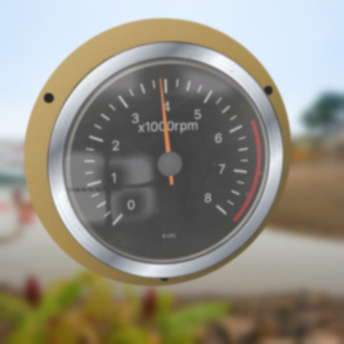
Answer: 3875 rpm
